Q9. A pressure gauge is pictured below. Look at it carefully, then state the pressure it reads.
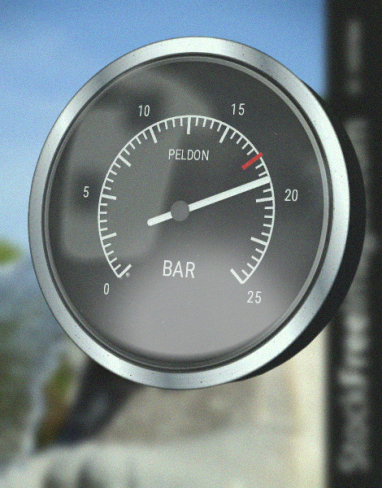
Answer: 19 bar
